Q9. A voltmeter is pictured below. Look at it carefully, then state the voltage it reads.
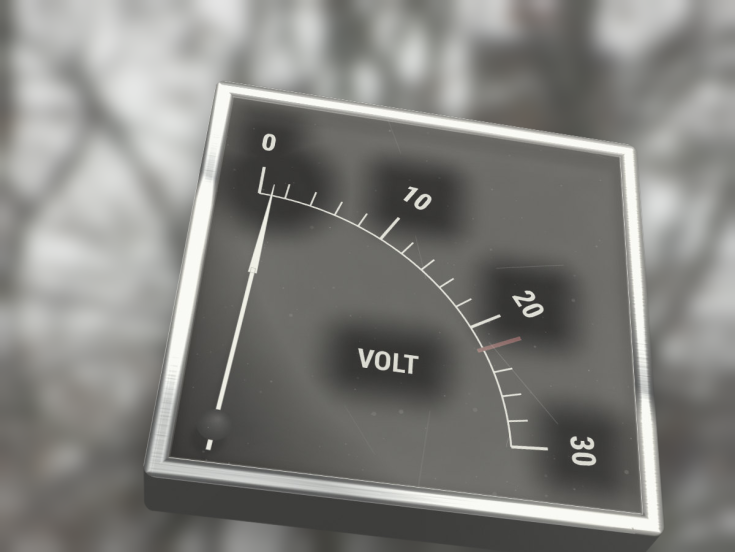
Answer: 1 V
